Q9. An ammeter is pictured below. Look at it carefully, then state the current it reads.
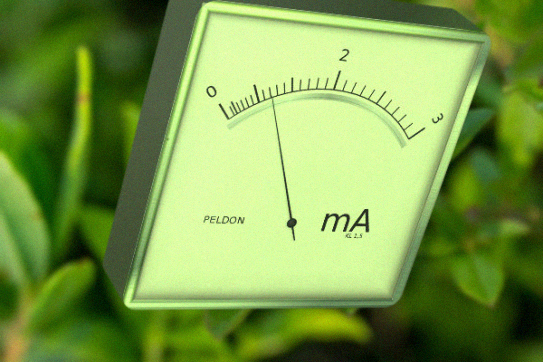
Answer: 1.2 mA
